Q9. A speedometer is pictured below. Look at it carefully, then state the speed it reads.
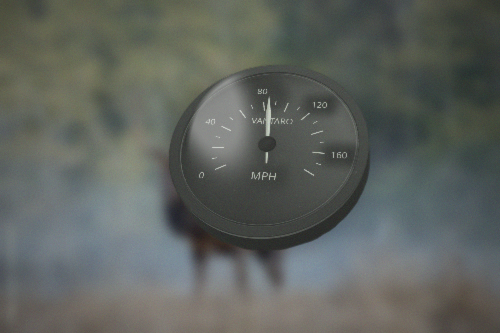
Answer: 85 mph
